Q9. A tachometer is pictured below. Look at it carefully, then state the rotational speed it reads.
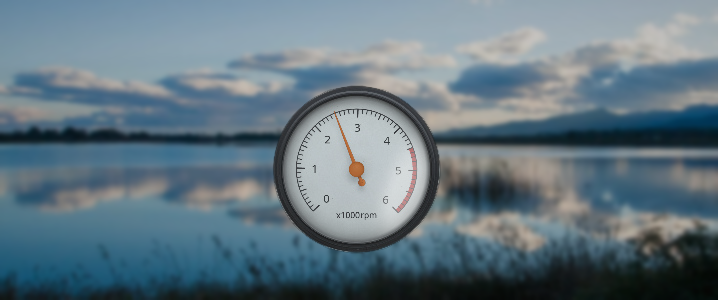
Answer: 2500 rpm
